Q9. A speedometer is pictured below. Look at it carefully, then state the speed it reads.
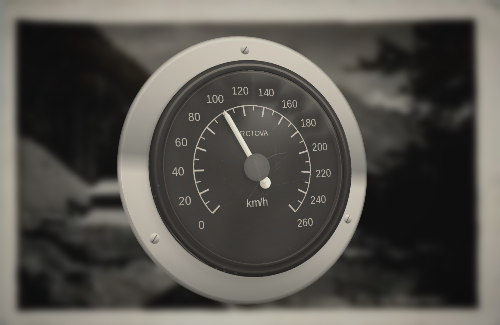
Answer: 100 km/h
